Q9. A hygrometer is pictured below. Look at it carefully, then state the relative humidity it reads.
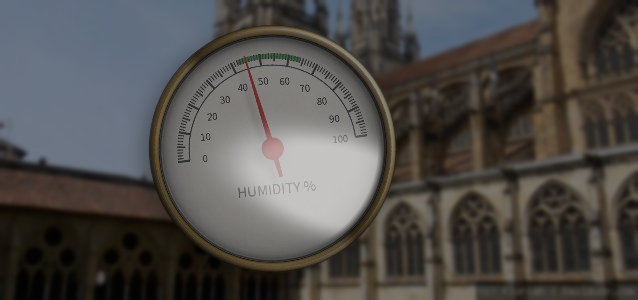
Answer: 45 %
